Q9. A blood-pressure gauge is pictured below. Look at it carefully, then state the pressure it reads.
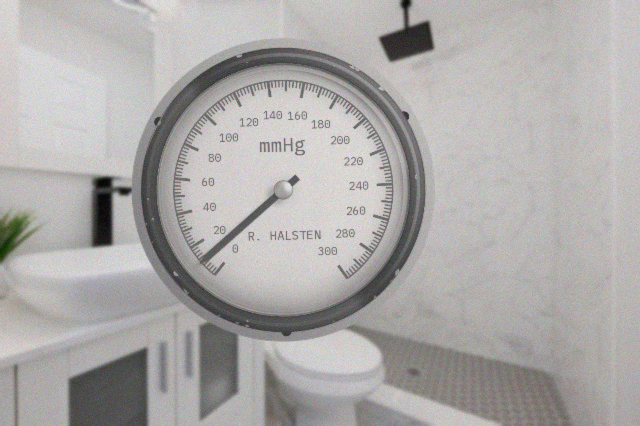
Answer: 10 mmHg
